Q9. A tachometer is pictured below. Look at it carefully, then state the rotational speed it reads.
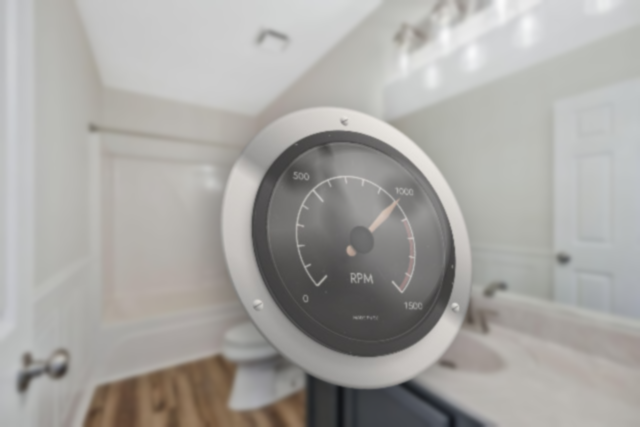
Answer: 1000 rpm
